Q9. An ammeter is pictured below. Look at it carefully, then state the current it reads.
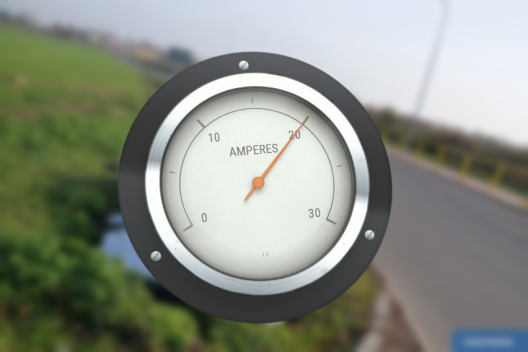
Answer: 20 A
